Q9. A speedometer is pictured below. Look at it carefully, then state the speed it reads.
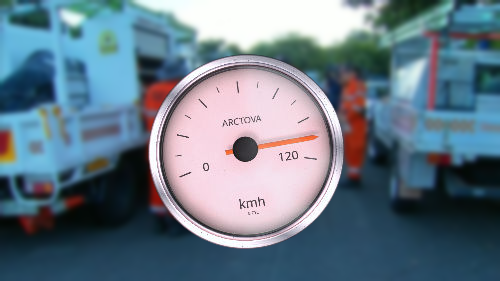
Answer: 110 km/h
